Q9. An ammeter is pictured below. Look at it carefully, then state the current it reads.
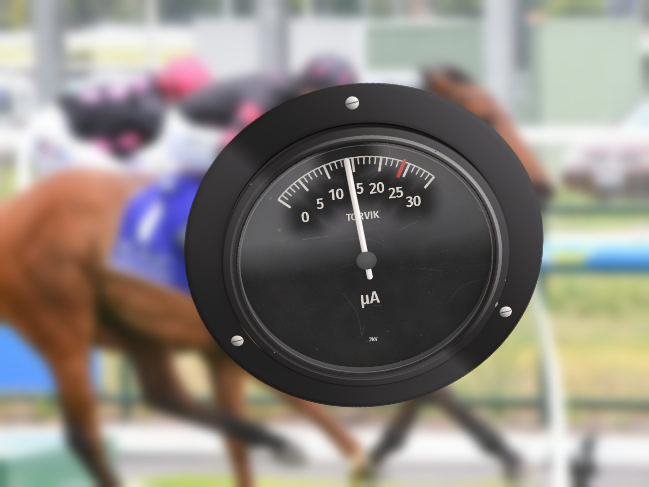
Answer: 14 µA
